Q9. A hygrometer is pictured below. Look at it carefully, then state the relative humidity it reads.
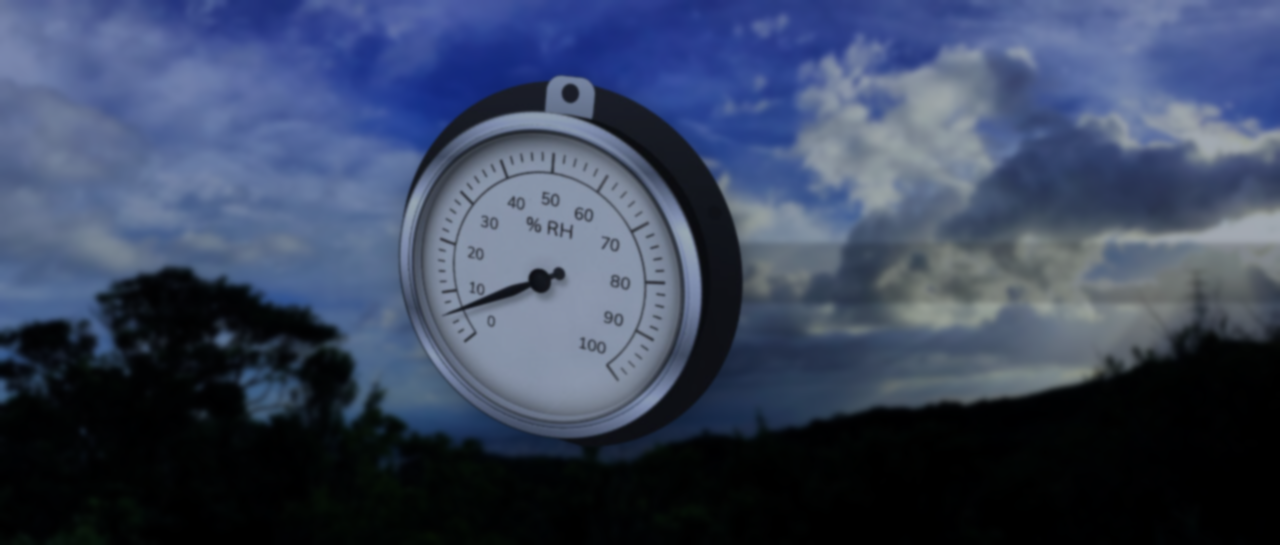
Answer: 6 %
